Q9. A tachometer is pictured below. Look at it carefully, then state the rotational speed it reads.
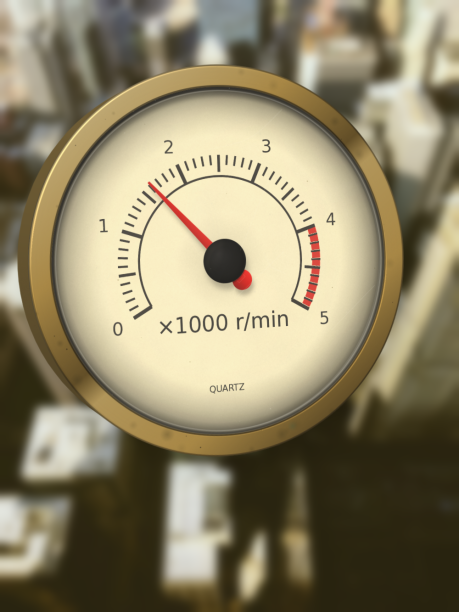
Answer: 1600 rpm
